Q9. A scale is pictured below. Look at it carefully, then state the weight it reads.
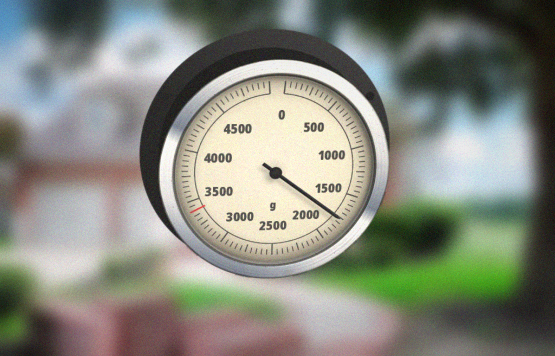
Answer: 1750 g
